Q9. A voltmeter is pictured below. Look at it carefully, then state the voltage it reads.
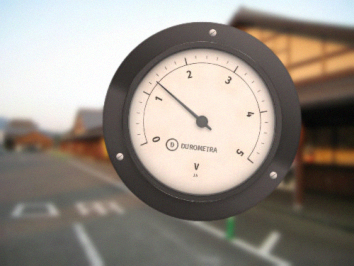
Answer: 1.3 V
